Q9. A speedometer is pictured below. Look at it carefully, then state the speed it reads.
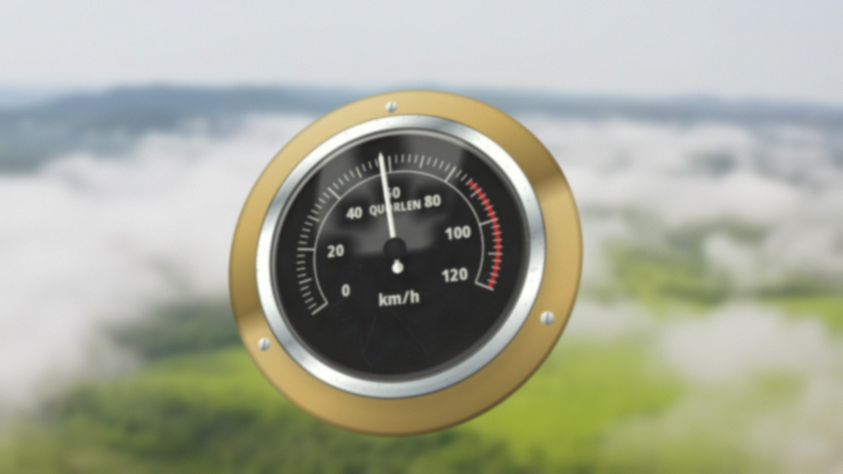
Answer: 58 km/h
